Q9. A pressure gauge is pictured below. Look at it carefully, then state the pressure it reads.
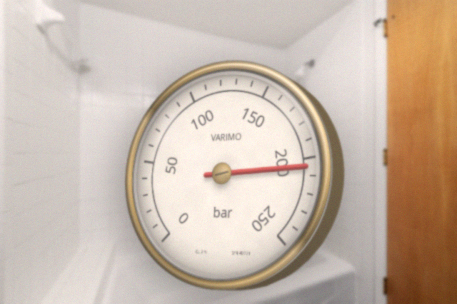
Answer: 205 bar
